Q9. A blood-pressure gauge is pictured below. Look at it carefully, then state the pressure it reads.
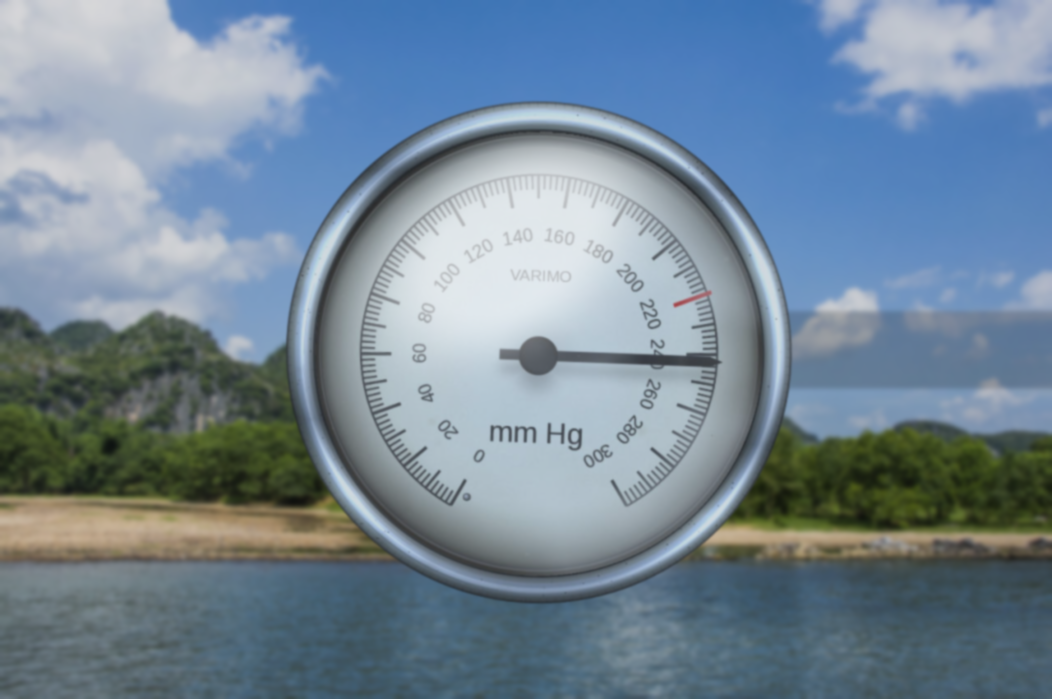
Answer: 242 mmHg
